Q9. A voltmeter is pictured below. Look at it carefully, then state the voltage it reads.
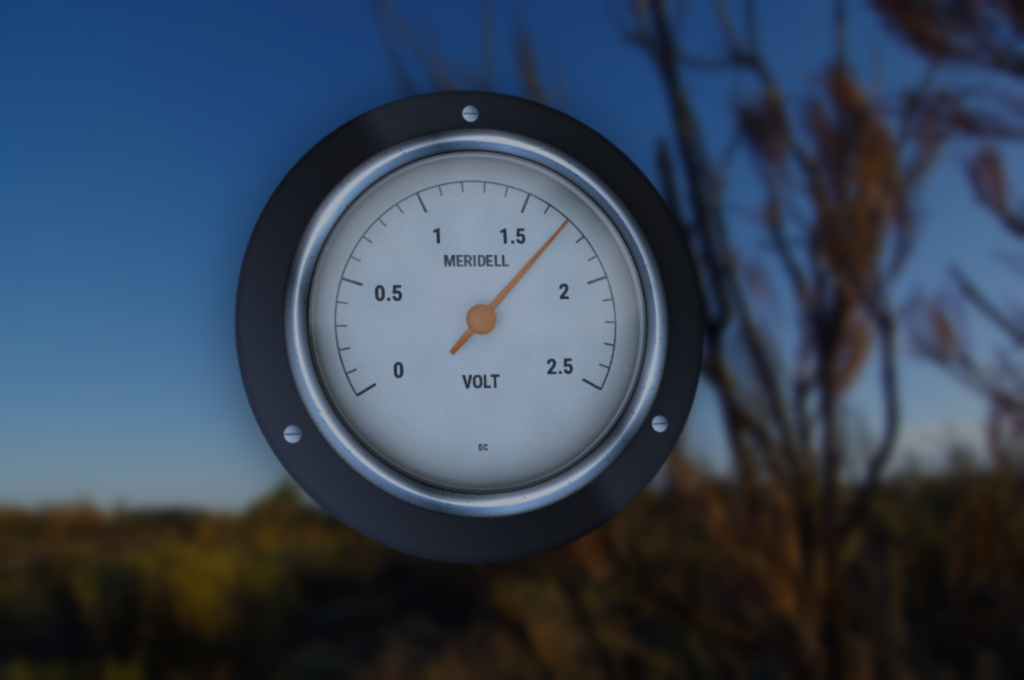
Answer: 1.7 V
